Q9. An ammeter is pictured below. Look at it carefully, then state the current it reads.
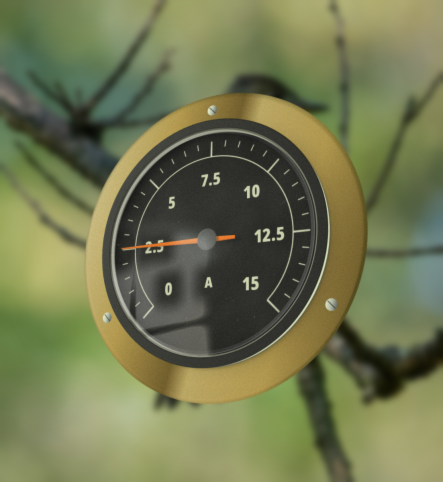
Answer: 2.5 A
